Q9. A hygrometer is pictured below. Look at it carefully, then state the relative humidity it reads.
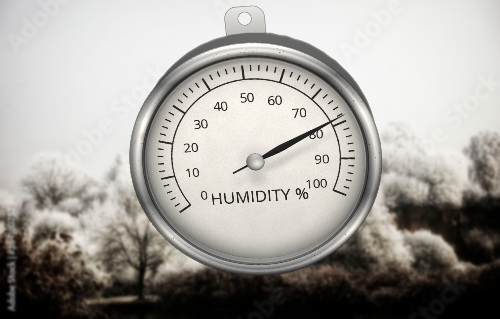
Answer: 78 %
